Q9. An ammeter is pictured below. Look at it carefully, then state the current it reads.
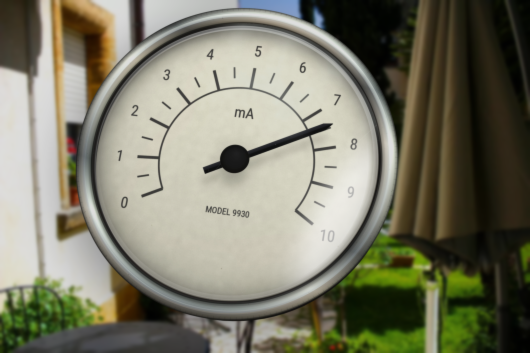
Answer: 7.5 mA
